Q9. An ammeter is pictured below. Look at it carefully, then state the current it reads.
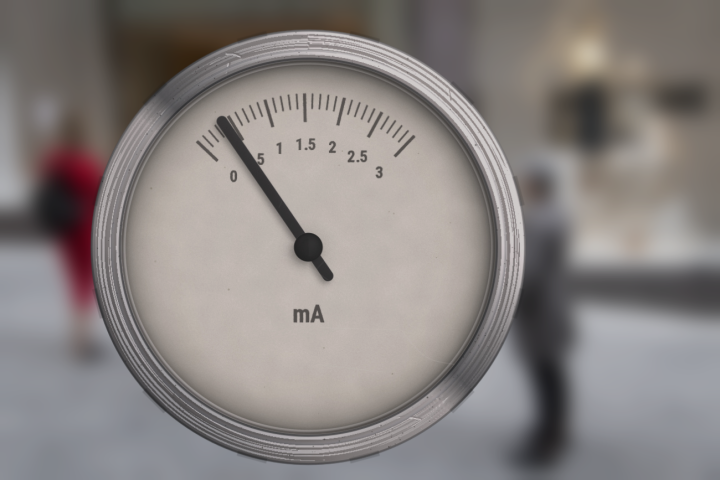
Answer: 0.4 mA
